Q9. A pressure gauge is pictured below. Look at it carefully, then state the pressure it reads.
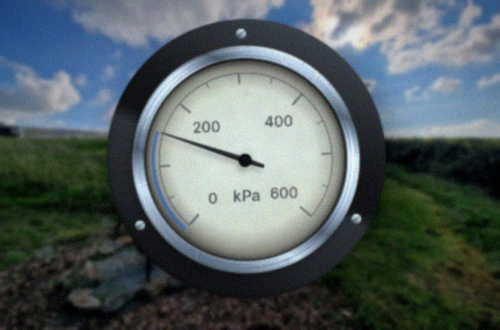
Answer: 150 kPa
